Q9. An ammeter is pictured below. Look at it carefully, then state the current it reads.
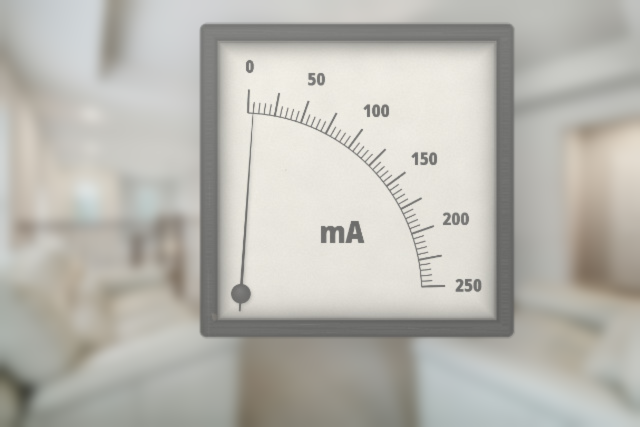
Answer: 5 mA
